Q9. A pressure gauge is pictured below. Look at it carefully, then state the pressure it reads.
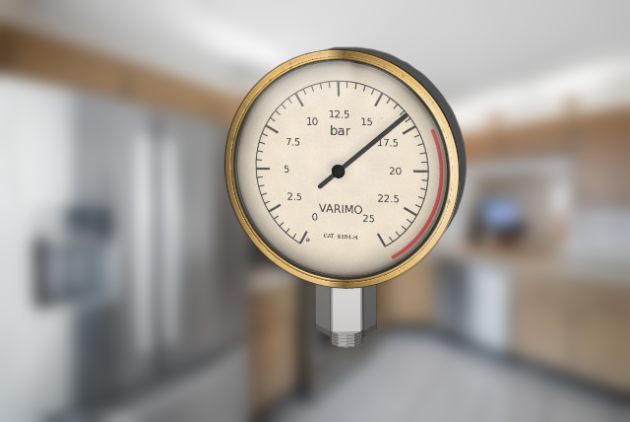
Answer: 16.75 bar
